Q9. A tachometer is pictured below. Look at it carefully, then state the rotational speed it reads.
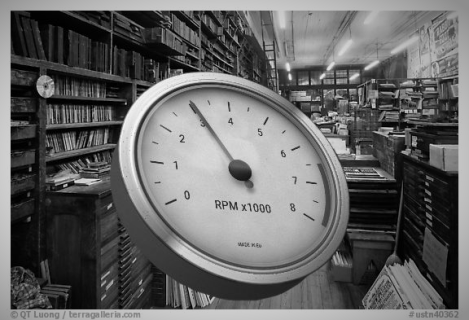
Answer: 3000 rpm
